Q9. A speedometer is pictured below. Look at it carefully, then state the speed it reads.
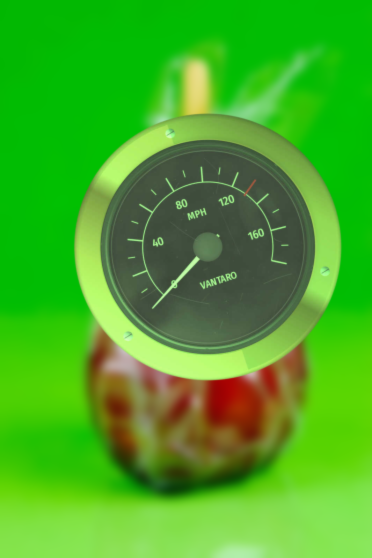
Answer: 0 mph
